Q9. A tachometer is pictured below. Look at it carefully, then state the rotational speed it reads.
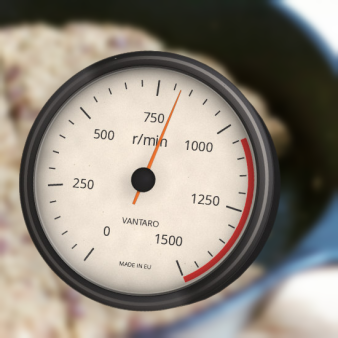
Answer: 825 rpm
